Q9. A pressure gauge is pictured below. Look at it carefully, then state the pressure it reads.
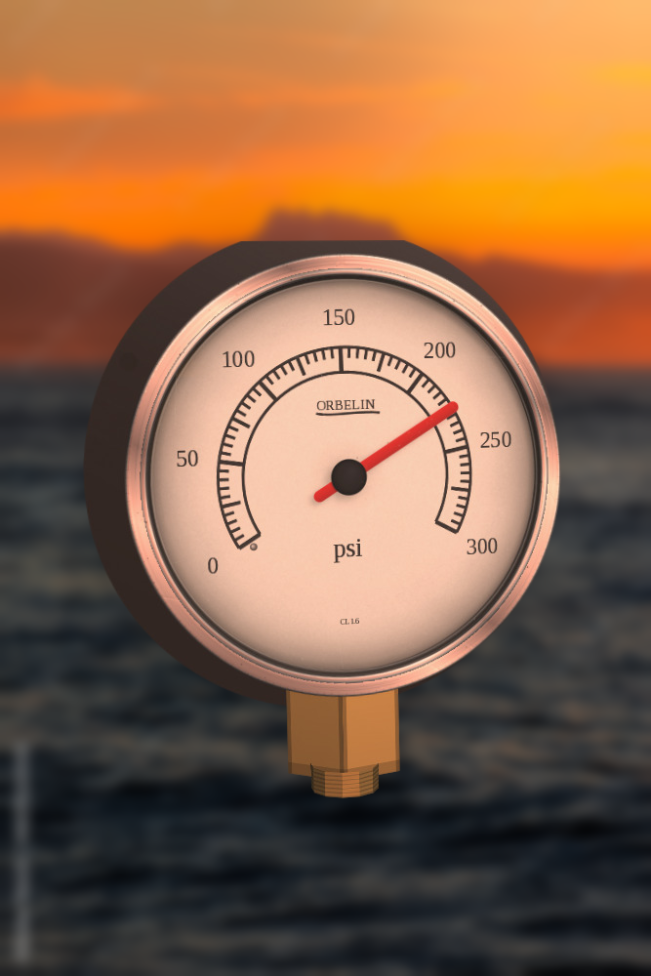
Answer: 225 psi
